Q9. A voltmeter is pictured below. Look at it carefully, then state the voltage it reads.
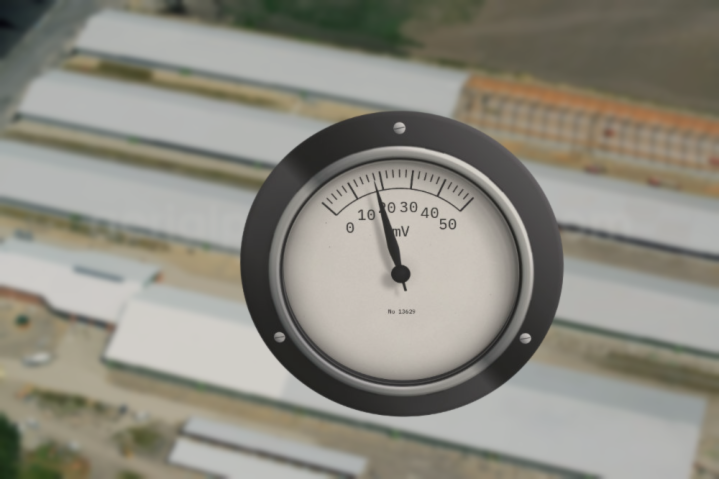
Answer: 18 mV
